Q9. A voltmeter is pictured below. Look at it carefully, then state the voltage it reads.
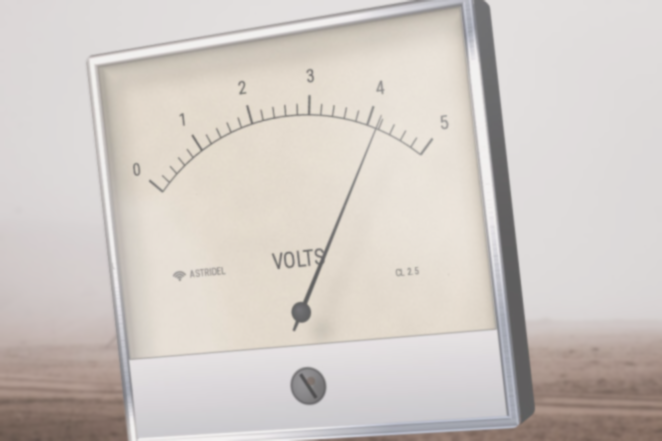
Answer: 4.2 V
